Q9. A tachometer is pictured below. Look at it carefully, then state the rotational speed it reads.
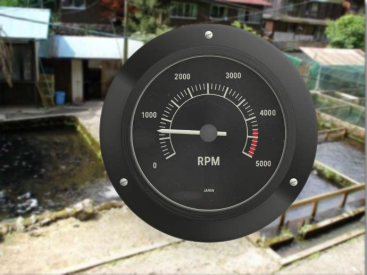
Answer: 700 rpm
